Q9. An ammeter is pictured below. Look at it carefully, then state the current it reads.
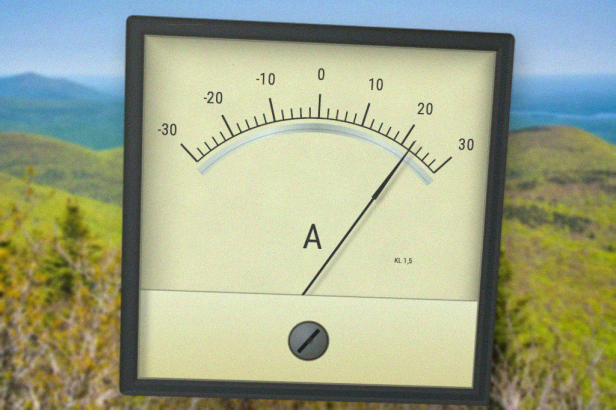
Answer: 22 A
